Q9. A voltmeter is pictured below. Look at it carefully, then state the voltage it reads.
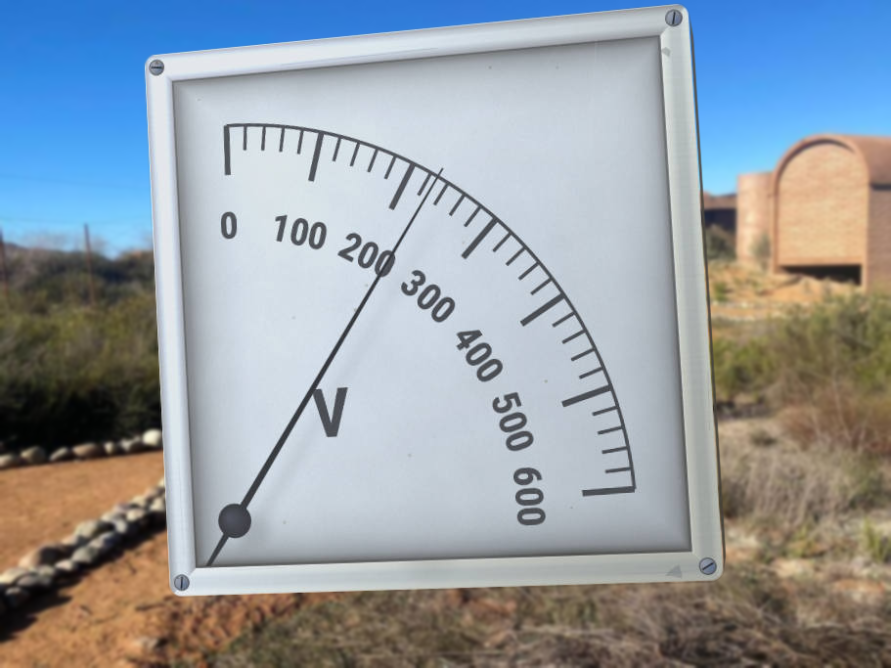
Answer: 230 V
